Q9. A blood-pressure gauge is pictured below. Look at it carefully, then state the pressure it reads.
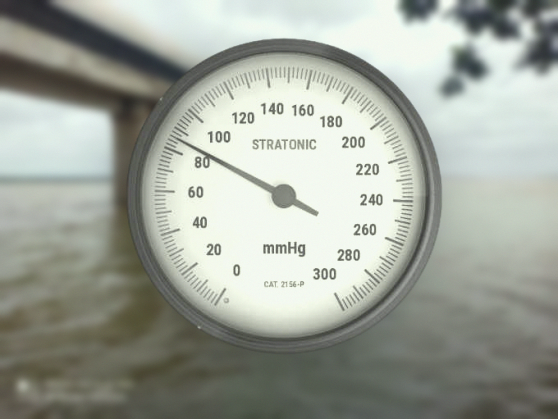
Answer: 86 mmHg
